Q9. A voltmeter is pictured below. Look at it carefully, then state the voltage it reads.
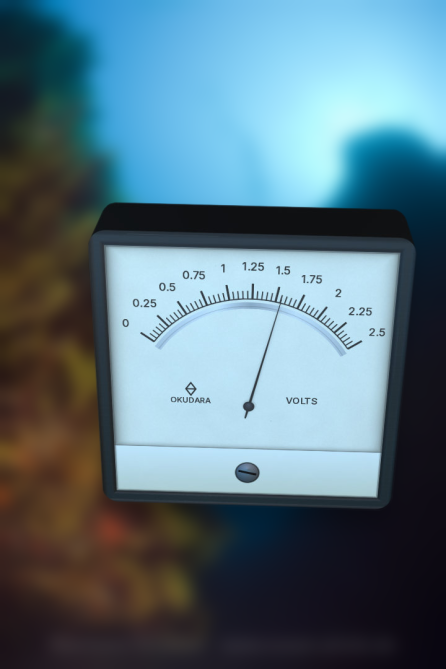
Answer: 1.55 V
